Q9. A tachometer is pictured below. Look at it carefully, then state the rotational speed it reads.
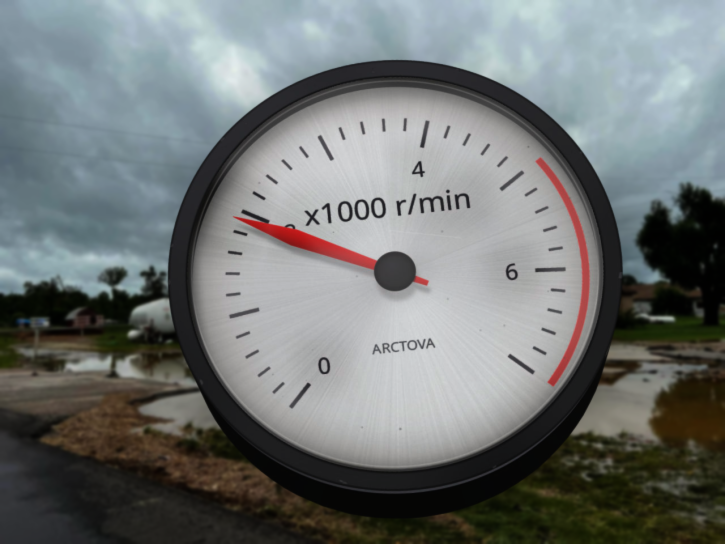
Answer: 1900 rpm
